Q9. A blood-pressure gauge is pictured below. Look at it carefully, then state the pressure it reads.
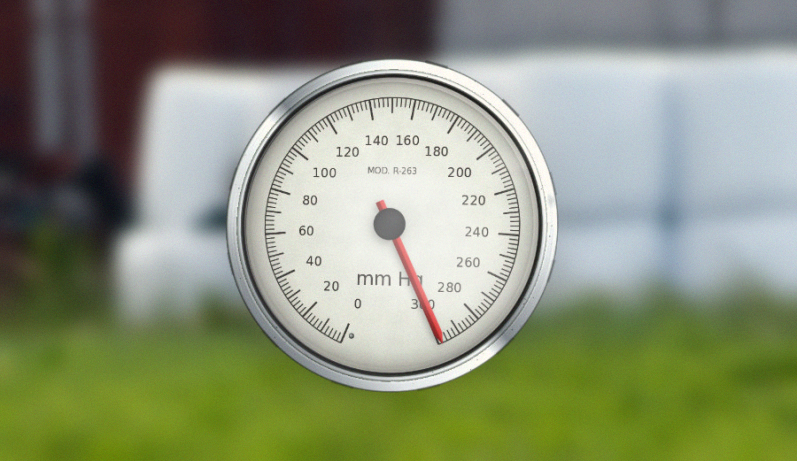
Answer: 298 mmHg
